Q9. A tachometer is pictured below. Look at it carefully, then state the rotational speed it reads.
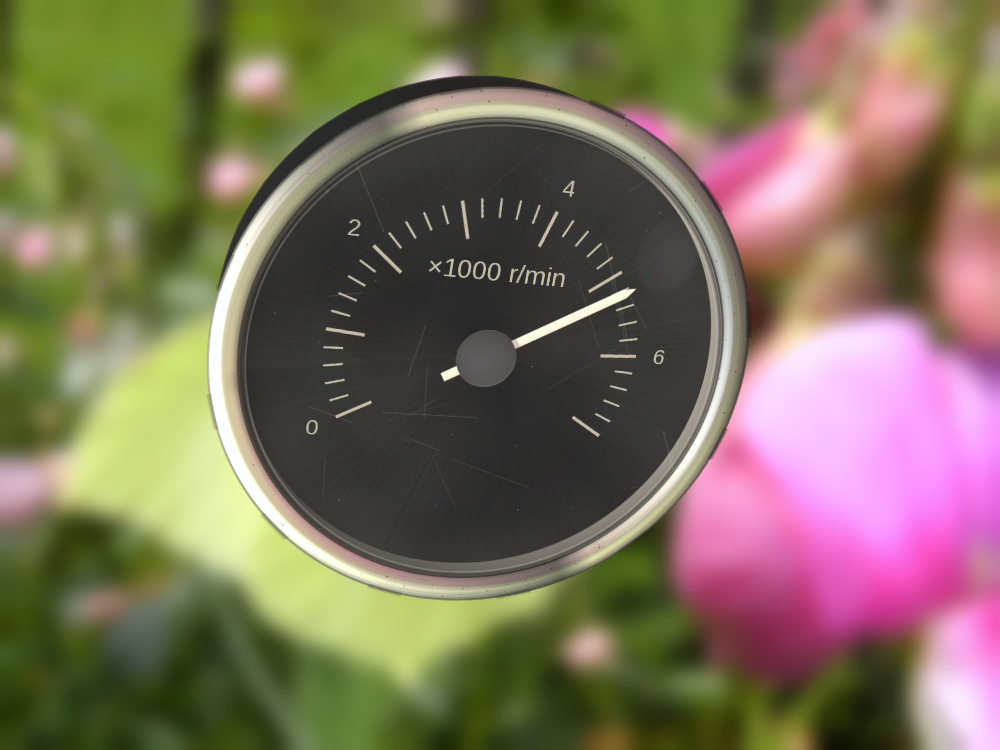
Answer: 5200 rpm
